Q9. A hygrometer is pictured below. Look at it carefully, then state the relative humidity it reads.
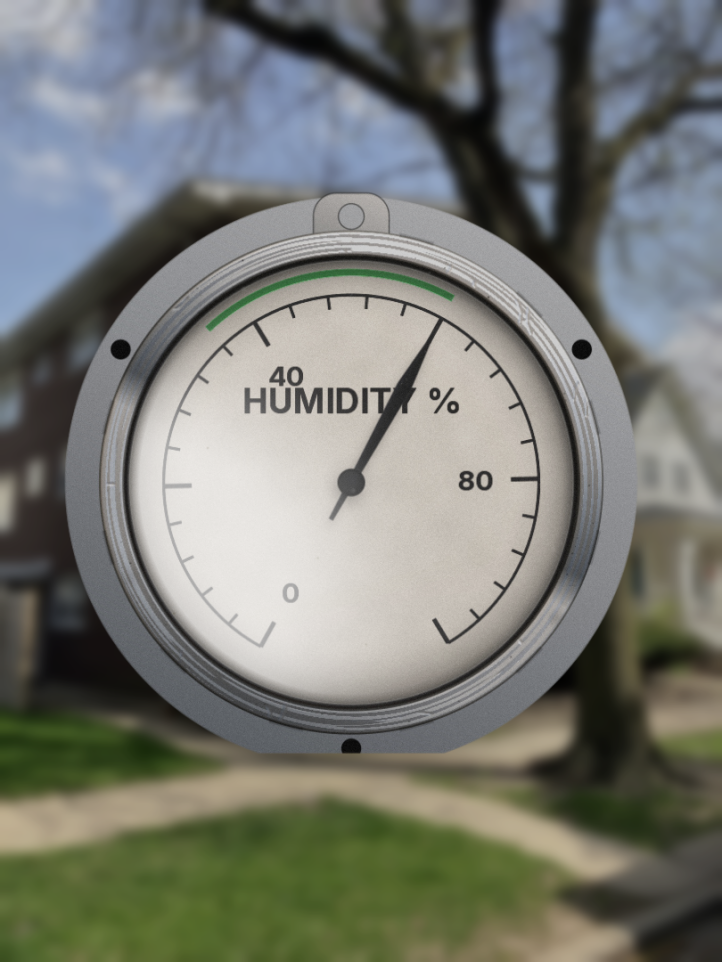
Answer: 60 %
